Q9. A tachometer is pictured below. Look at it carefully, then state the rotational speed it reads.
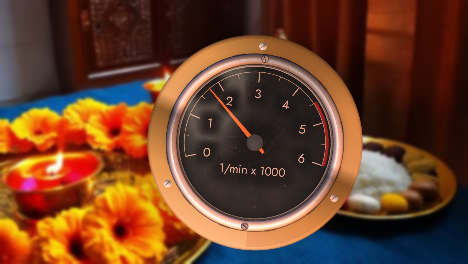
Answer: 1750 rpm
